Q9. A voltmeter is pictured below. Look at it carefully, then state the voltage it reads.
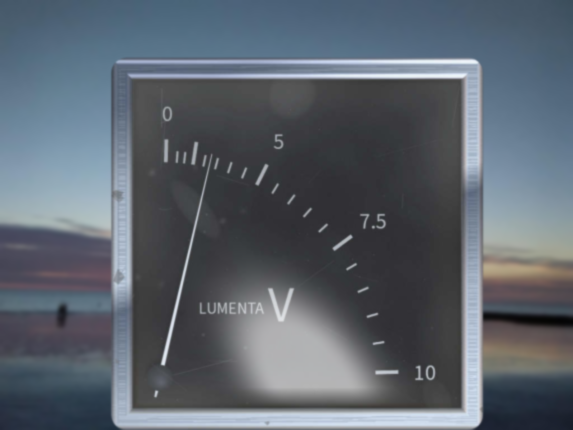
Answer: 3.25 V
